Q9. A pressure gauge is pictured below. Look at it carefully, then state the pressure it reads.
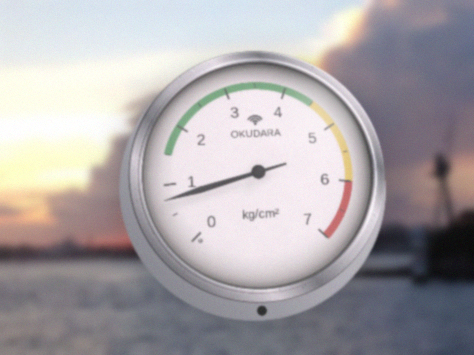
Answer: 0.75 kg/cm²
